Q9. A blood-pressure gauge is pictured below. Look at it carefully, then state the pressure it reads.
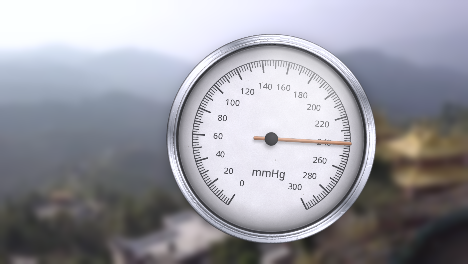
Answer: 240 mmHg
